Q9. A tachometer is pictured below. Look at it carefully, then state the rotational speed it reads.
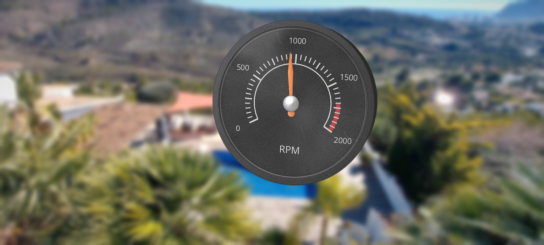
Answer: 950 rpm
